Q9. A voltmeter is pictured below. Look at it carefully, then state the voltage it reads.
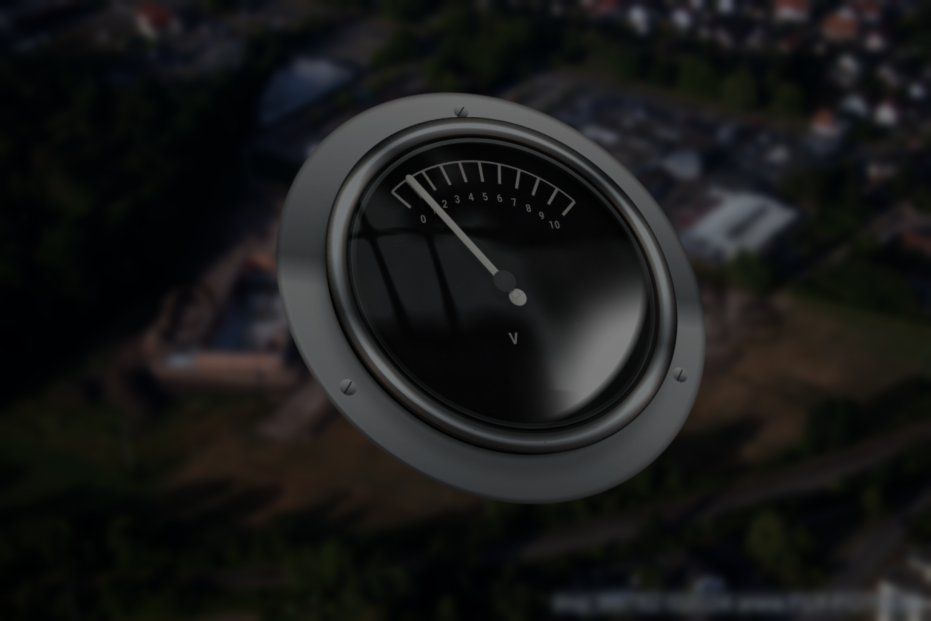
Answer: 1 V
